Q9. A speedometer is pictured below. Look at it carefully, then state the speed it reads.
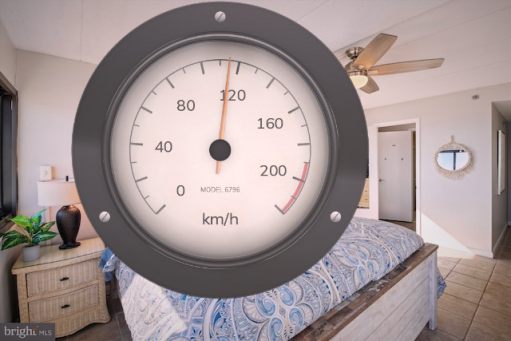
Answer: 115 km/h
